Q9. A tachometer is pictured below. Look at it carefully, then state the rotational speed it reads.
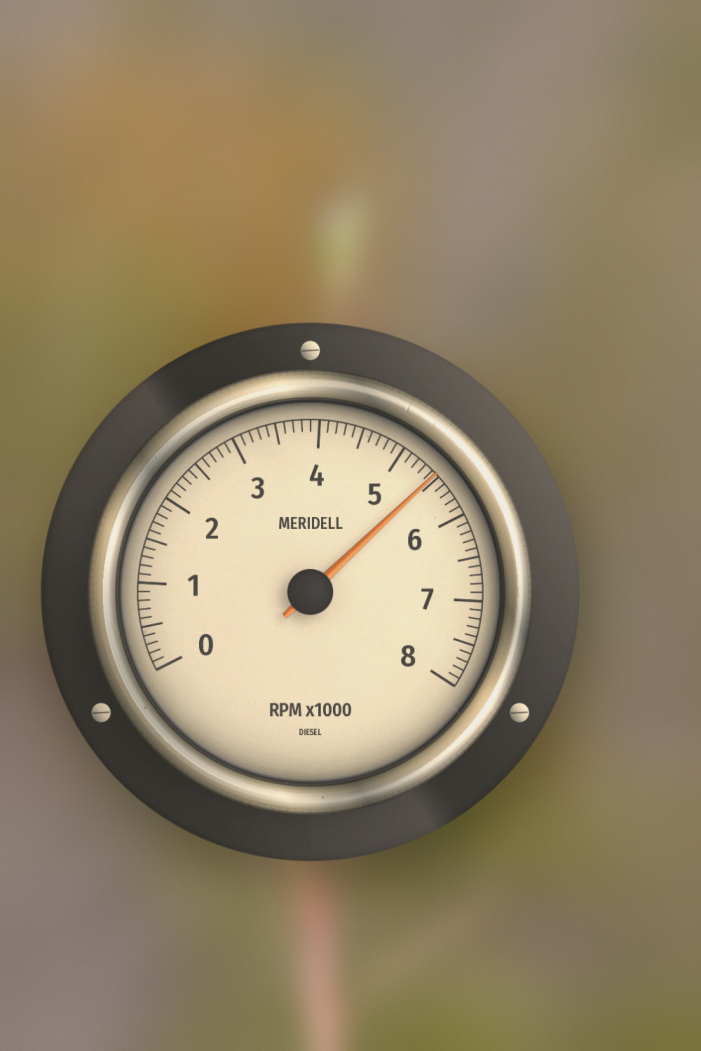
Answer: 5450 rpm
